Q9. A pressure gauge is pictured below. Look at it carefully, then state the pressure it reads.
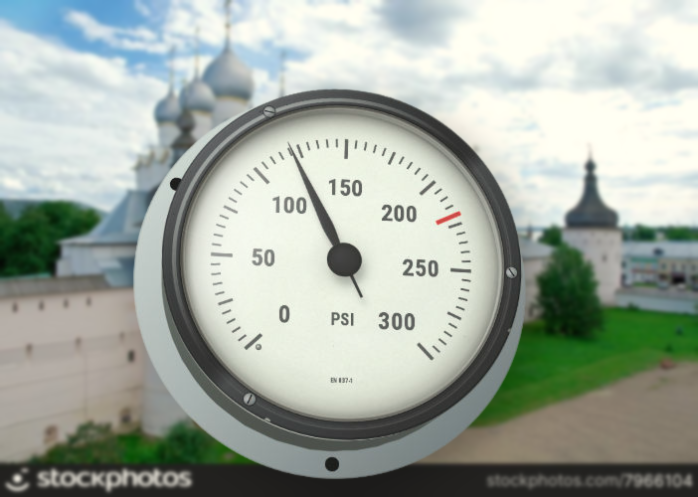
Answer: 120 psi
